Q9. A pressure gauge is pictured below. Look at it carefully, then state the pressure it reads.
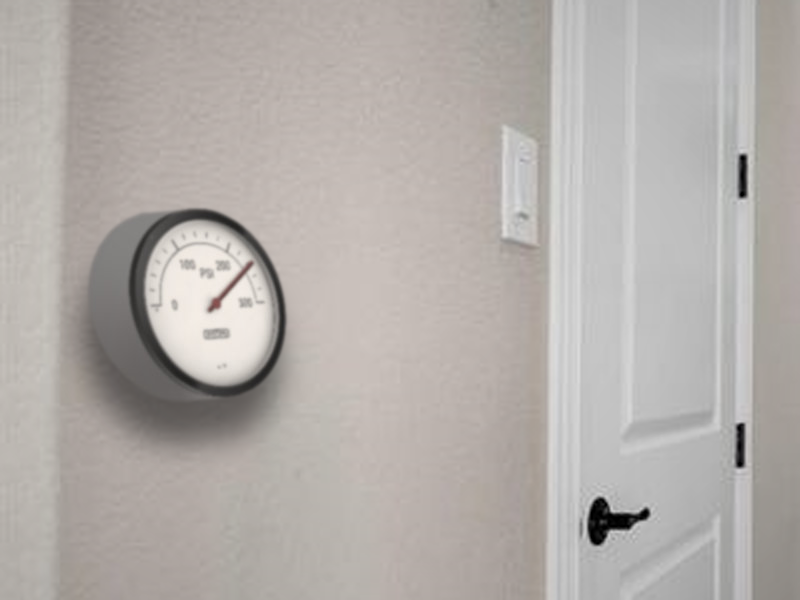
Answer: 240 psi
